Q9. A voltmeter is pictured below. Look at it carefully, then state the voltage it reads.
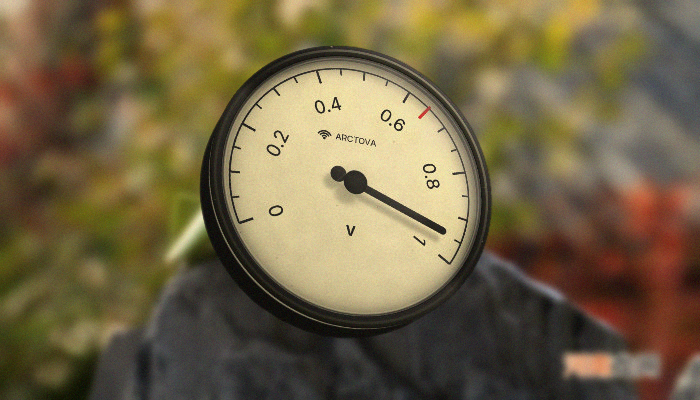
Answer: 0.95 V
